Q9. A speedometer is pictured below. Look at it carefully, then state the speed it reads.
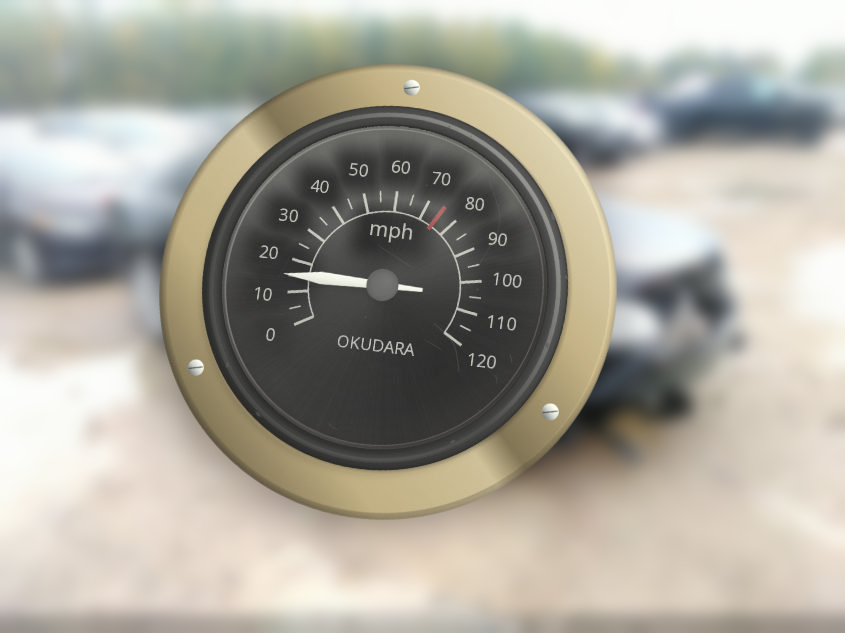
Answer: 15 mph
